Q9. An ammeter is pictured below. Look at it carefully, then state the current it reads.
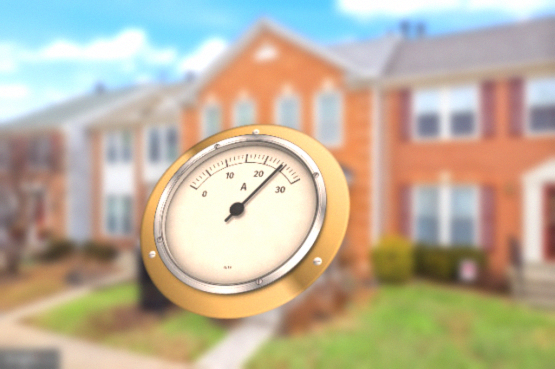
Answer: 25 A
